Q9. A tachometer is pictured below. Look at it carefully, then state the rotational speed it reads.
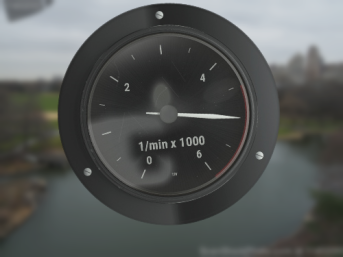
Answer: 5000 rpm
